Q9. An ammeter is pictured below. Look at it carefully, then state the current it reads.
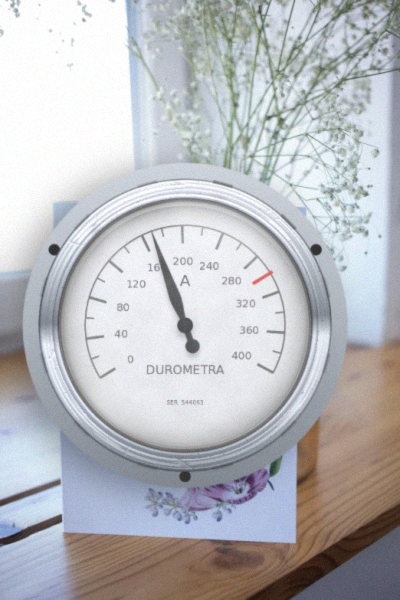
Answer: 170 A
